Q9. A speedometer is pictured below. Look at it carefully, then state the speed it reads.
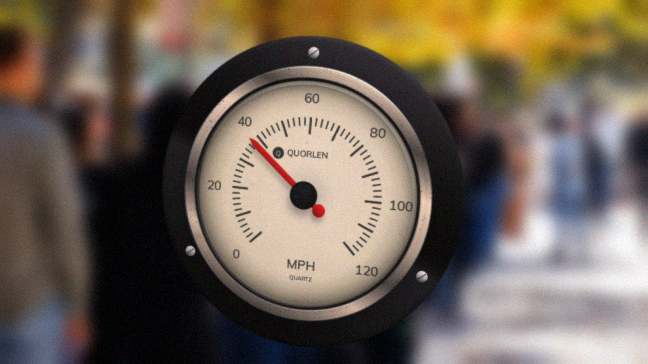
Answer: 38 mph
